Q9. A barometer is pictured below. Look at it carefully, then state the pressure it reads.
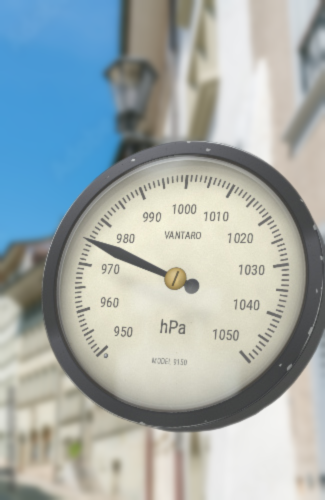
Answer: 975 hPa
